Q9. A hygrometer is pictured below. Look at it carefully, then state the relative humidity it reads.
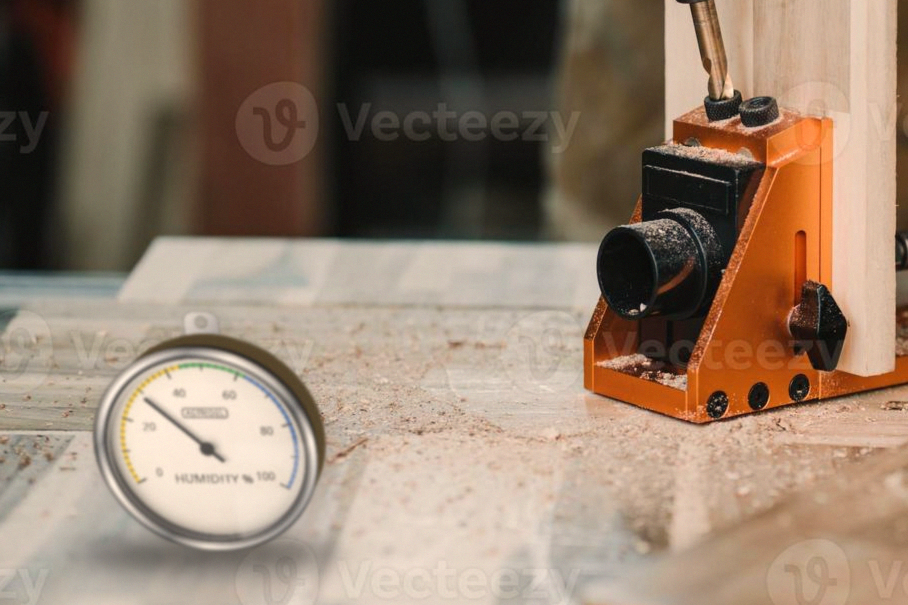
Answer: 30 %
